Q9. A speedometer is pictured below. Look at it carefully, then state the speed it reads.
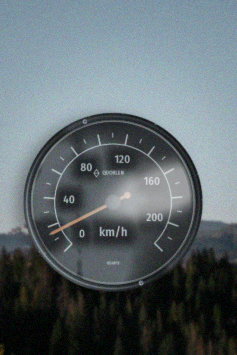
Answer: 15 km/h
